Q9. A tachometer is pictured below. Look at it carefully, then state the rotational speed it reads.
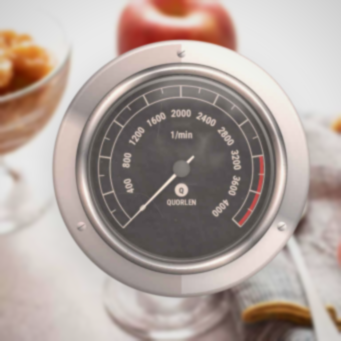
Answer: 0 rpm
